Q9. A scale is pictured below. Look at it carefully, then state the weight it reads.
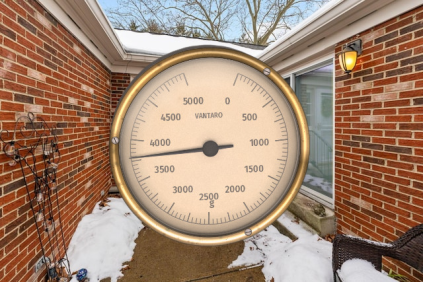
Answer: 3800 g
